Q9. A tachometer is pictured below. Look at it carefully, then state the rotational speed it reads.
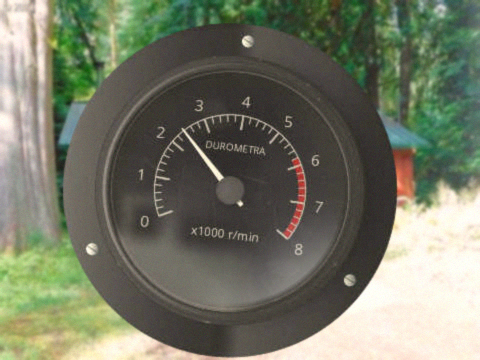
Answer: 2400 rpm
